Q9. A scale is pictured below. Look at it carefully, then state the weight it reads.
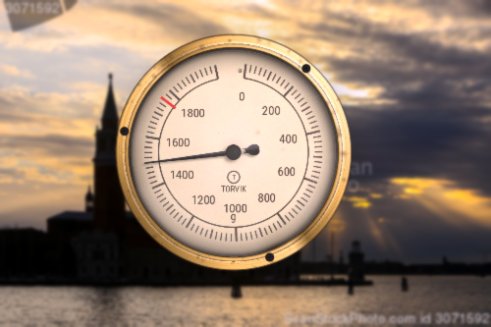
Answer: 1500 g
